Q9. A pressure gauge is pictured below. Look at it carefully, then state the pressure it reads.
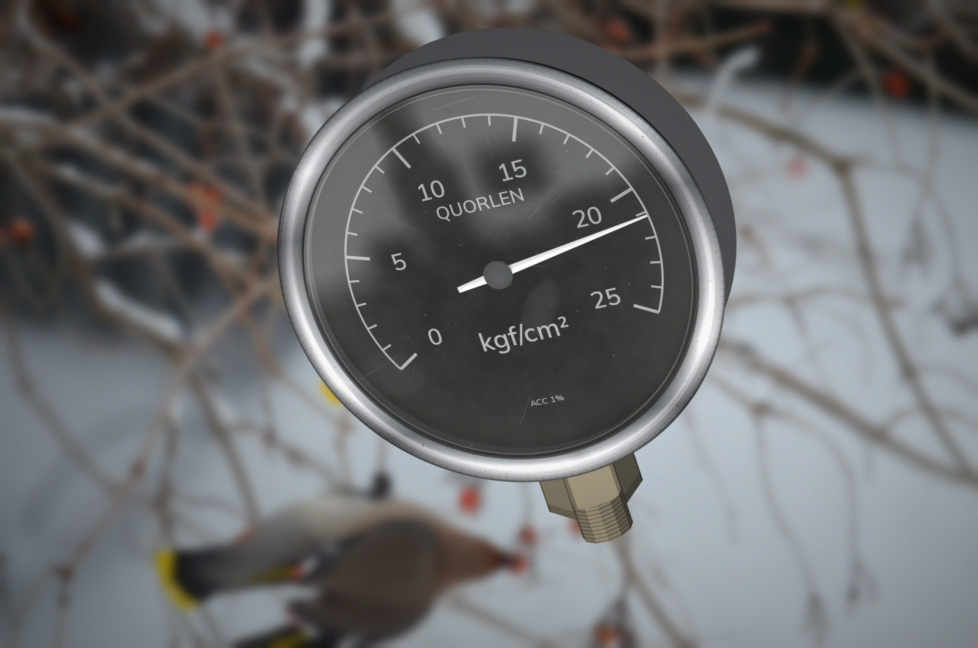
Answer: 21 kg/cm²
